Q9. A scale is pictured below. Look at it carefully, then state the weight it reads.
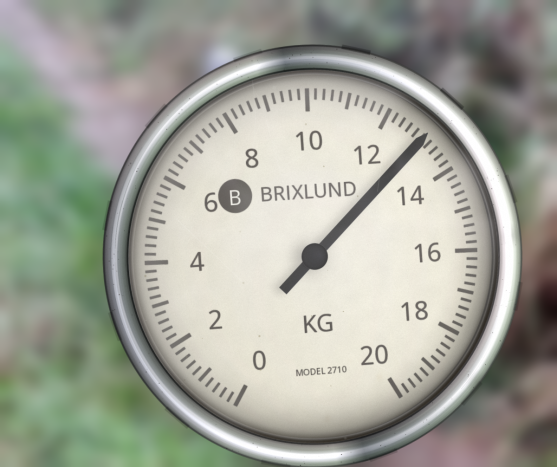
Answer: 13 kg
